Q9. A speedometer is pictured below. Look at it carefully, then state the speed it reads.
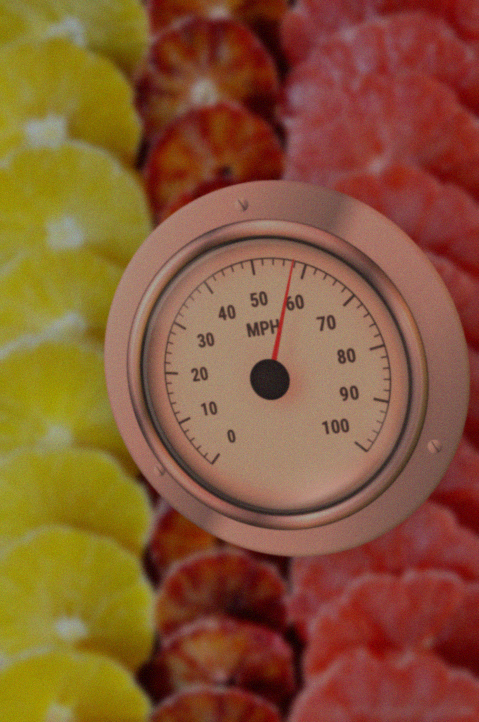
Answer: 58 mph
